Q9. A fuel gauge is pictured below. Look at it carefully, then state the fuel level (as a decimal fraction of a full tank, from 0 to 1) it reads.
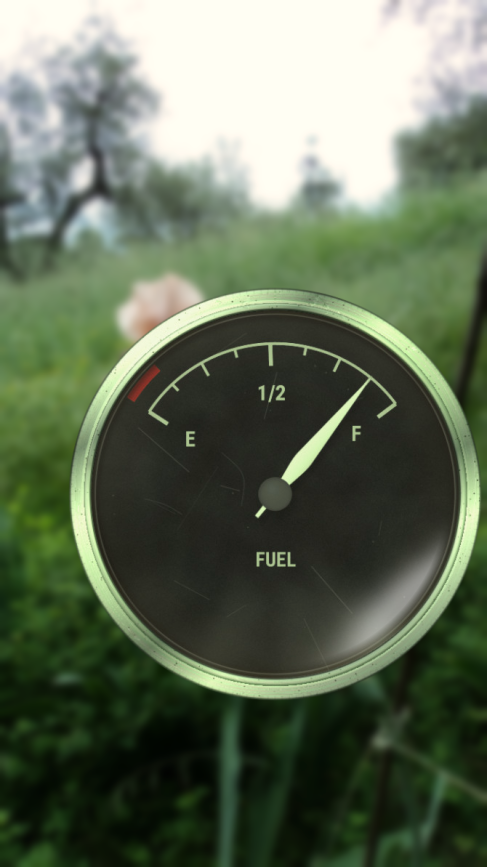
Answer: 0.875
